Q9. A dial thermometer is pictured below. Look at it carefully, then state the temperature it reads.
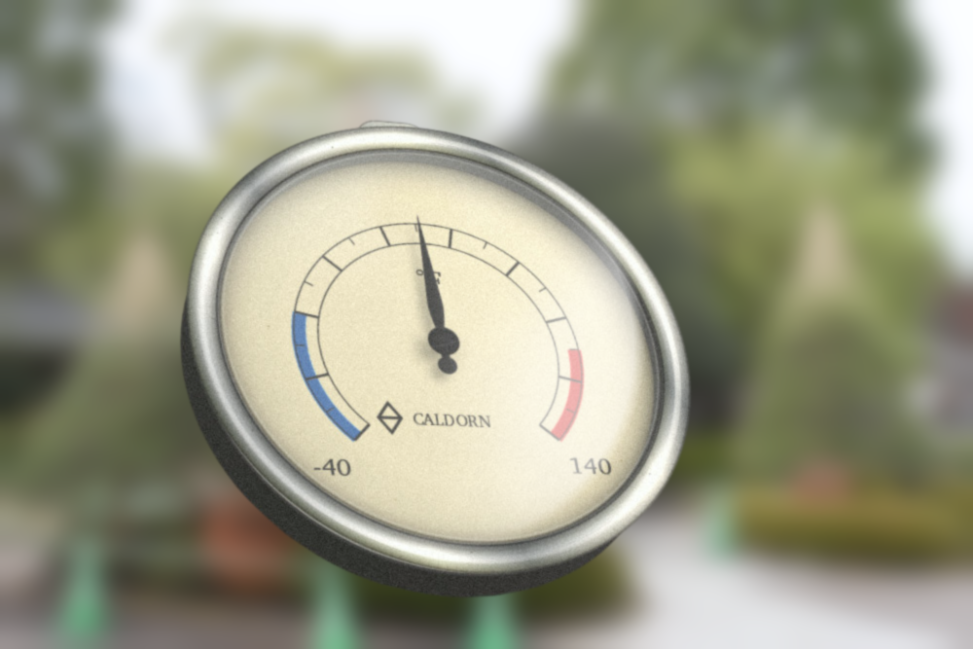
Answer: 50 °F
